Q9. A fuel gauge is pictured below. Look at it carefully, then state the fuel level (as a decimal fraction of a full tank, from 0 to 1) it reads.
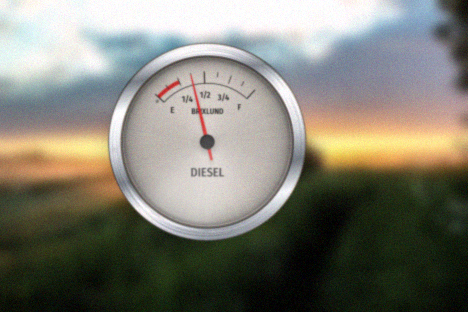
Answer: 0.375
